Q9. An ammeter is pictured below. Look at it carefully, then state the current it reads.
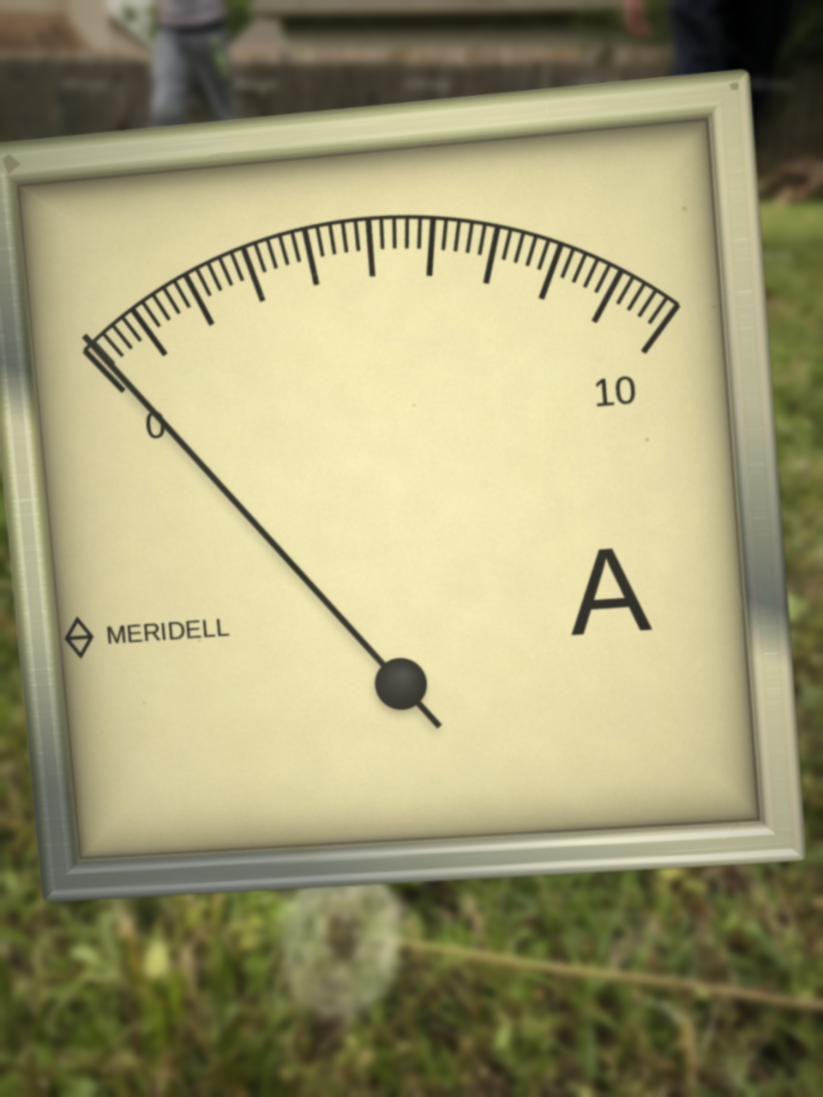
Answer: 0.2 A
